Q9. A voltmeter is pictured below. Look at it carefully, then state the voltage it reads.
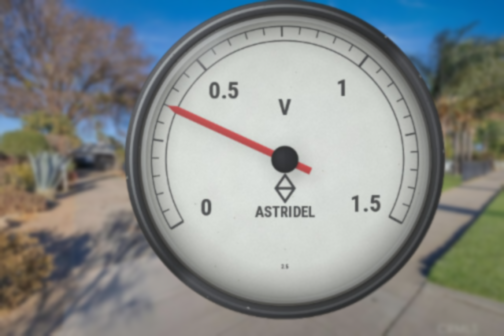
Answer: 0.35 V
